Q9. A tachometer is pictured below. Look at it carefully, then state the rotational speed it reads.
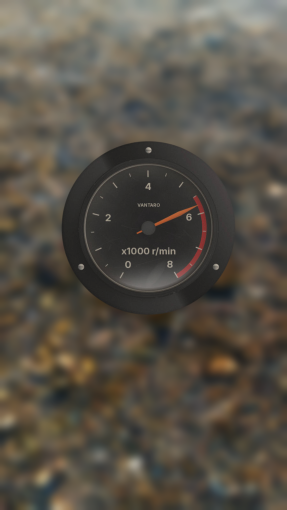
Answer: 5750 rpm
